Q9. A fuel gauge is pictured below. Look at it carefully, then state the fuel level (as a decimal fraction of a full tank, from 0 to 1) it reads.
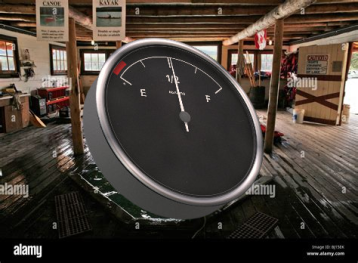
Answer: 0.5
